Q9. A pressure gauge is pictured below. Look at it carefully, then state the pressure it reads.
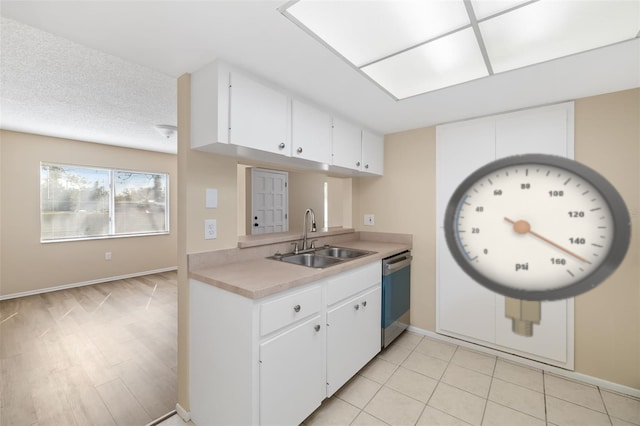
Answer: 150 psi
